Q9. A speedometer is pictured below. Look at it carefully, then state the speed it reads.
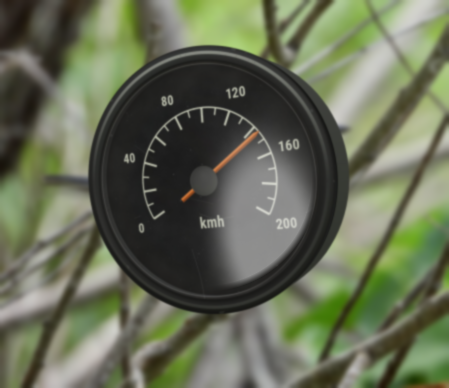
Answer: 145 km/h
